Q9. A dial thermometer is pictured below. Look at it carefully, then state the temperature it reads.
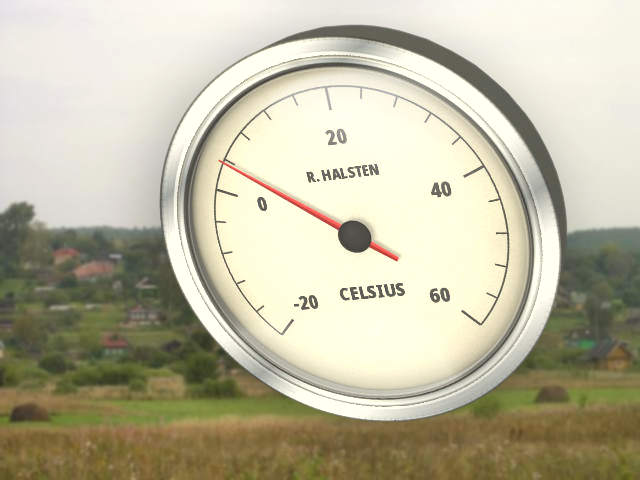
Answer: 4 °C
